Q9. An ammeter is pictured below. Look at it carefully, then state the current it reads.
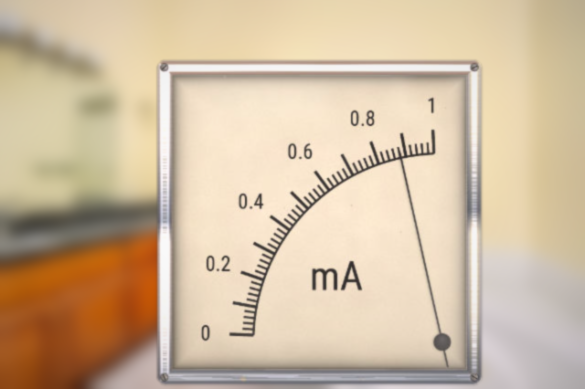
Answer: 0.88 mA
